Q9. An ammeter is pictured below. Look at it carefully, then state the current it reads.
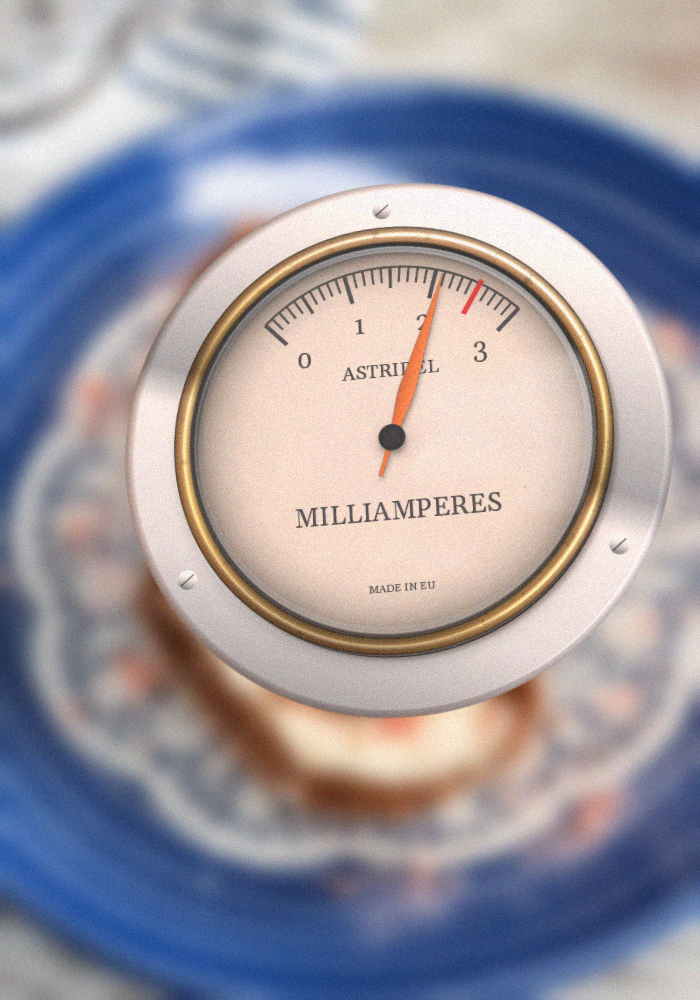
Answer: 2.1 mA
